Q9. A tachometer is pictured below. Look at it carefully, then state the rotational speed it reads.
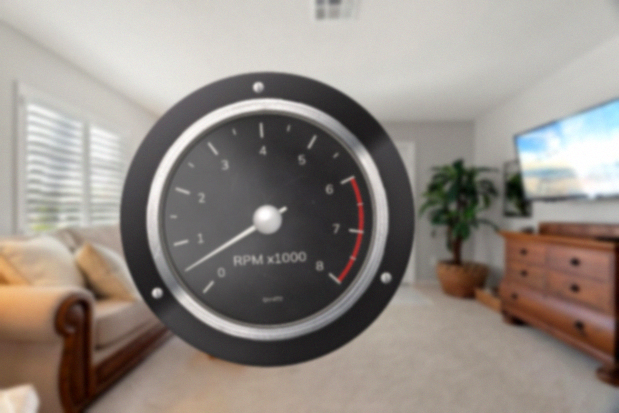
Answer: 500 rpm
